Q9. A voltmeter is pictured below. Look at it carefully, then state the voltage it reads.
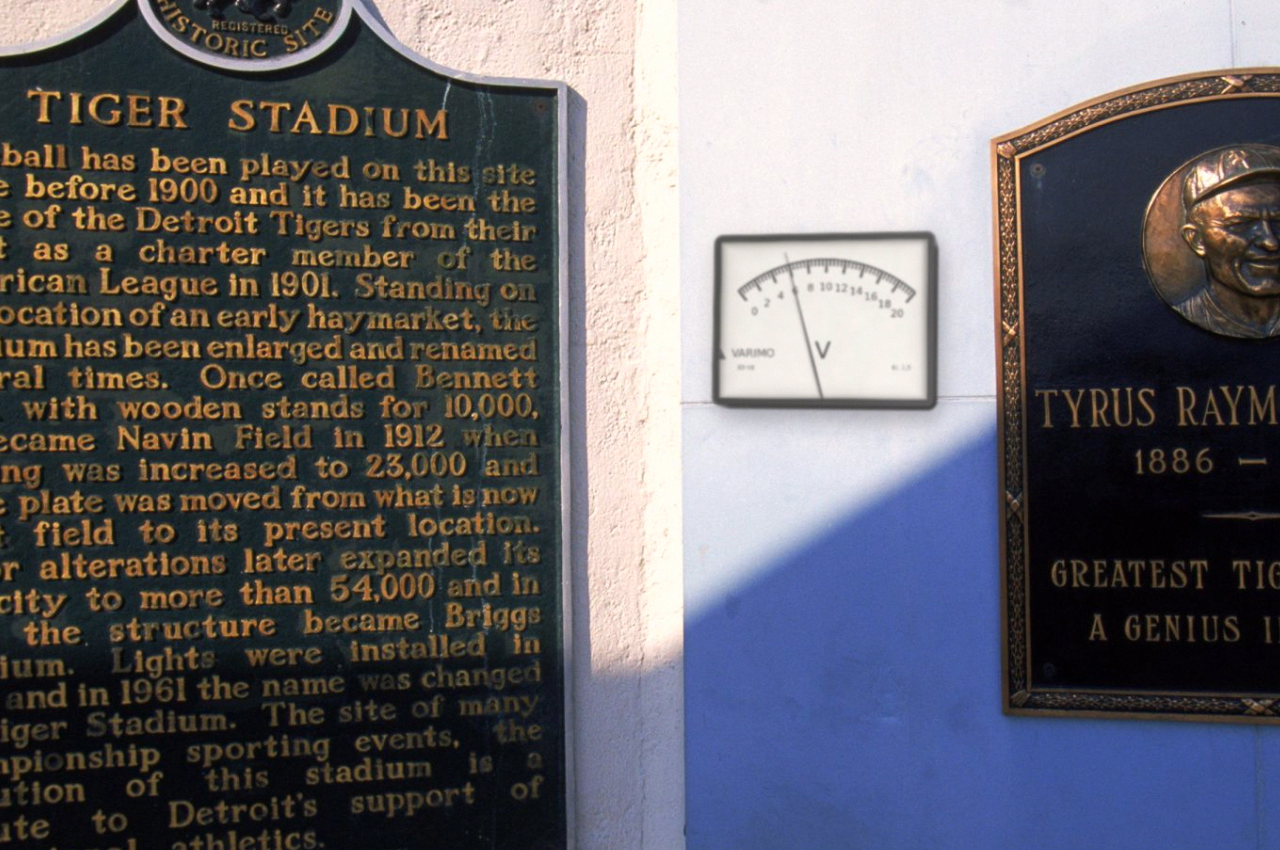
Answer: 6 V
